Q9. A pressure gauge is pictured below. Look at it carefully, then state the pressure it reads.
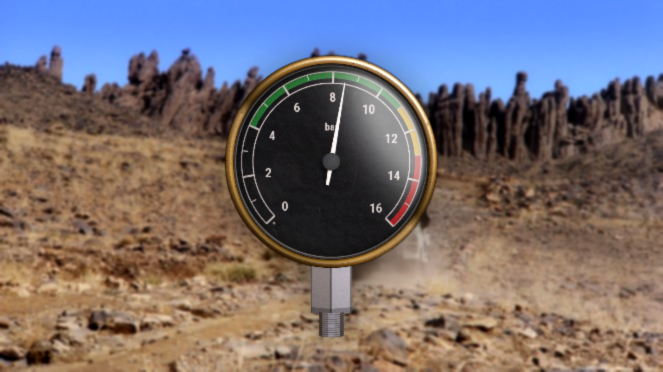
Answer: 8.5 bar
